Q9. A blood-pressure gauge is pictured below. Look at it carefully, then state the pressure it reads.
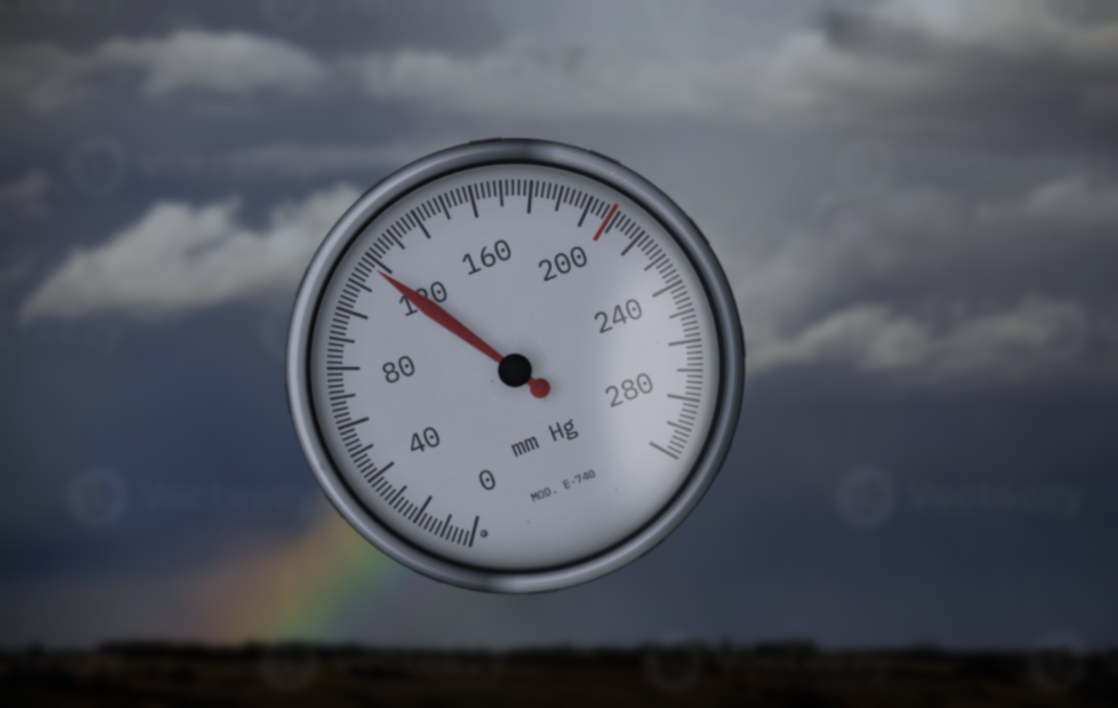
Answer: 118 mmHg
